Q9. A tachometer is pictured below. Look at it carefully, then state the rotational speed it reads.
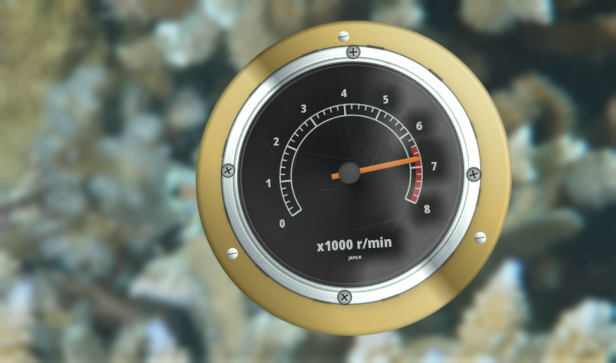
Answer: 6800 rpm
